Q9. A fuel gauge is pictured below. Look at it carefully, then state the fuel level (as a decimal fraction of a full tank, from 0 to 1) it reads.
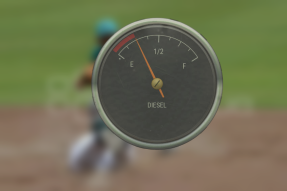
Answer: 0.25
